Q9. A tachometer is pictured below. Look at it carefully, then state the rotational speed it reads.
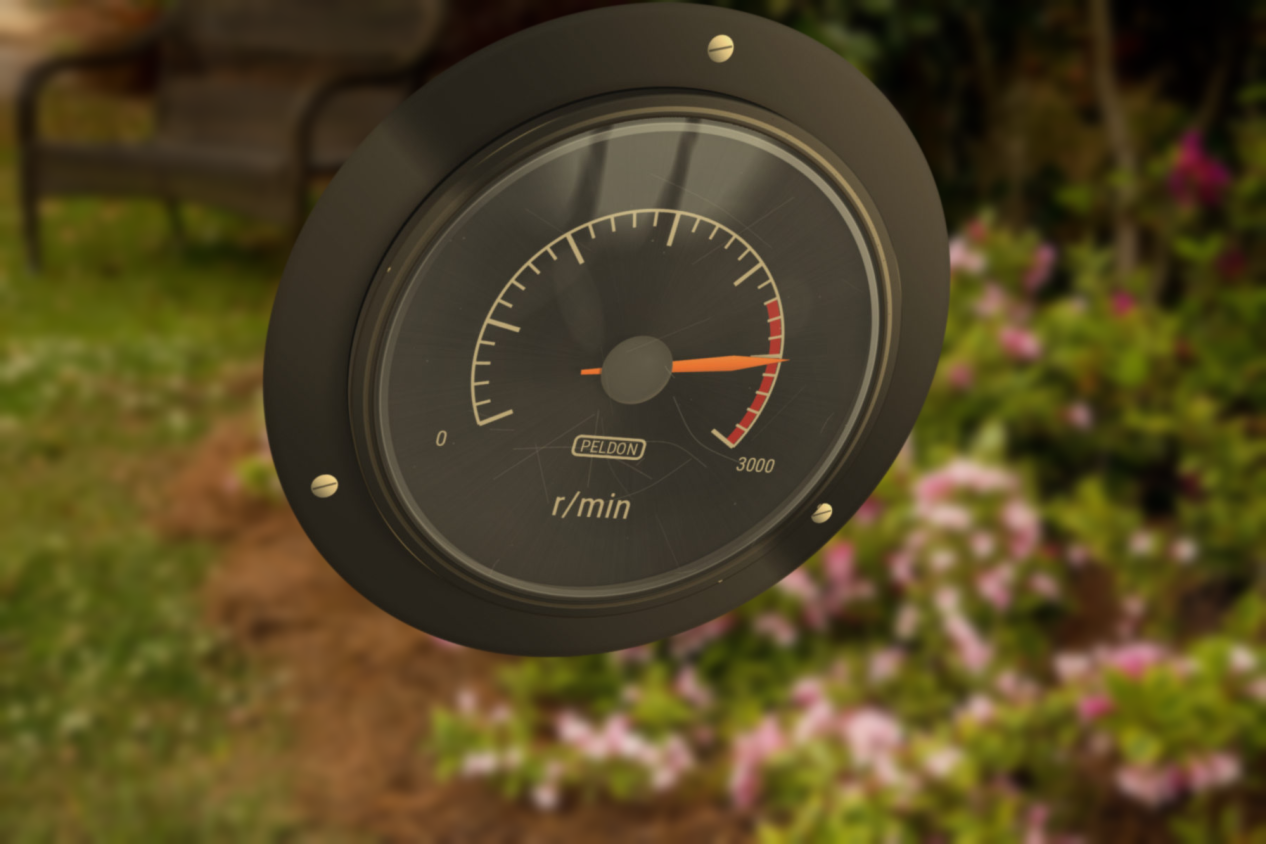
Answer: 2500 rpm
